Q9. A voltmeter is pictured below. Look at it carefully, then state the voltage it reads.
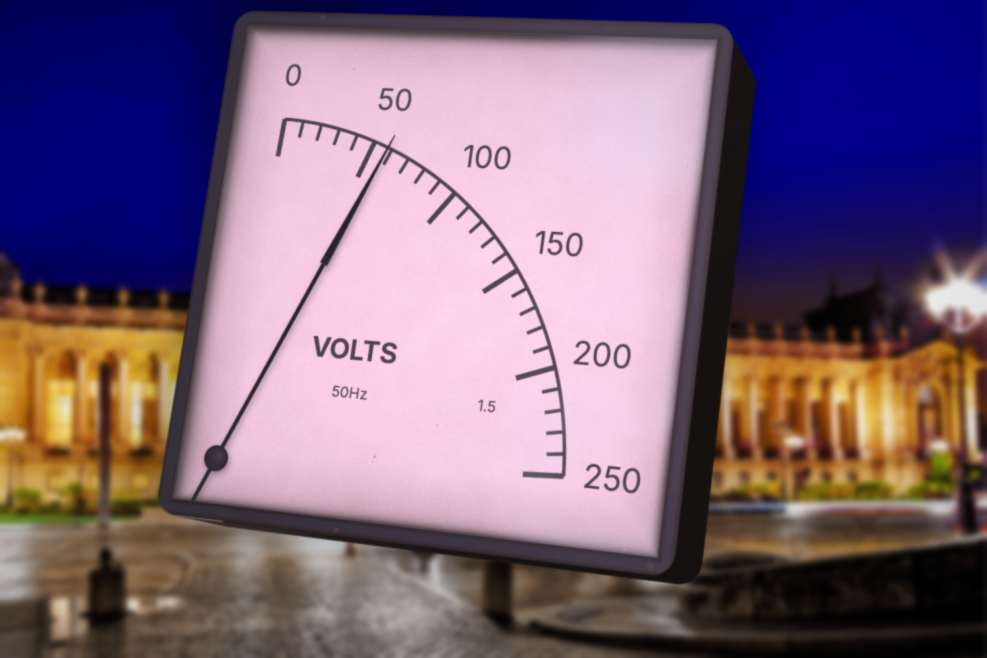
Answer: 60 V
